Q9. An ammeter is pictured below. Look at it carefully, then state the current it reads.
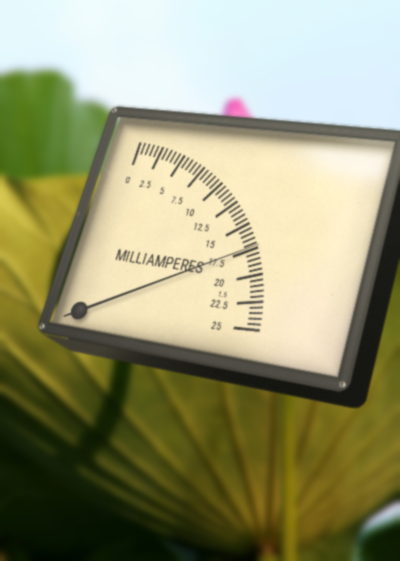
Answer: 17.5 mA
